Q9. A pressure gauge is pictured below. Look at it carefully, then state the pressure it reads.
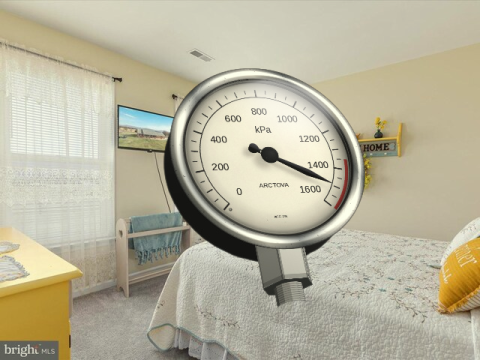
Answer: 1500 kPa
